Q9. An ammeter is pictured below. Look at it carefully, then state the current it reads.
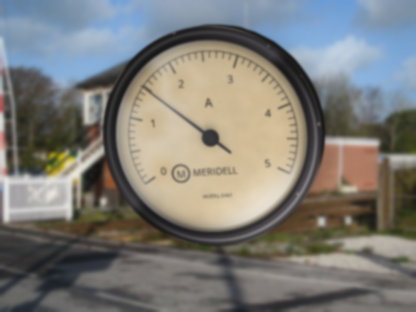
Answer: 1.5 A
